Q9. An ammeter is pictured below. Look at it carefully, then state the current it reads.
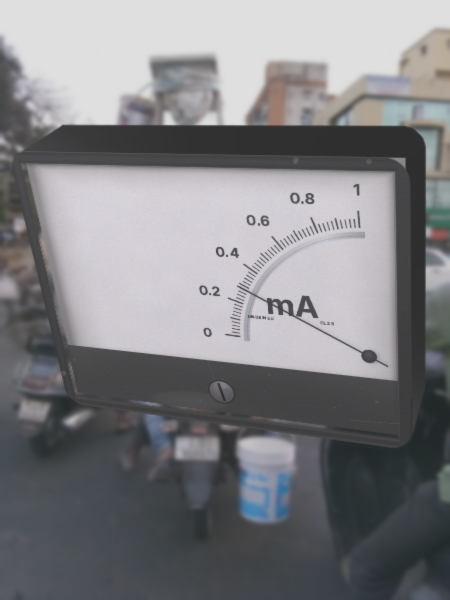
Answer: 0.3 mA
